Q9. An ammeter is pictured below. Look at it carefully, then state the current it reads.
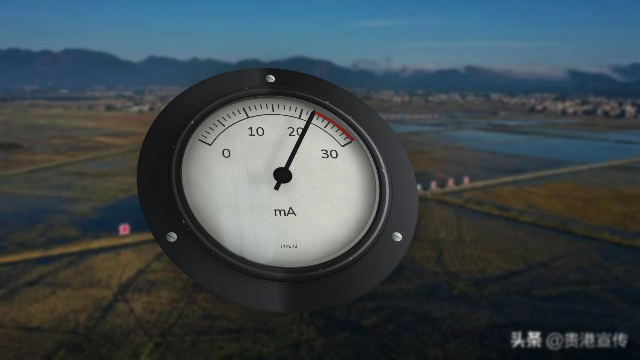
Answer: 22 mA
